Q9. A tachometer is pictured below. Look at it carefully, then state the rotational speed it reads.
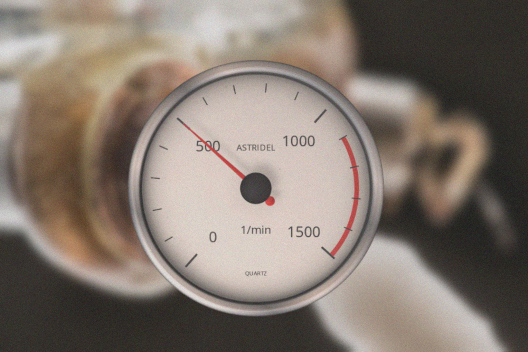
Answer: 500 rpm
